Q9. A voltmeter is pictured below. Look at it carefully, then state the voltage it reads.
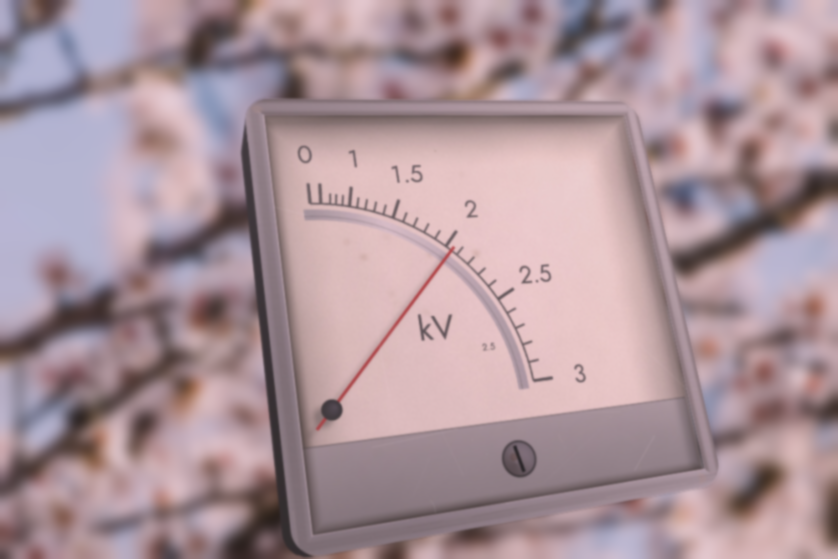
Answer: 2.05 kV
